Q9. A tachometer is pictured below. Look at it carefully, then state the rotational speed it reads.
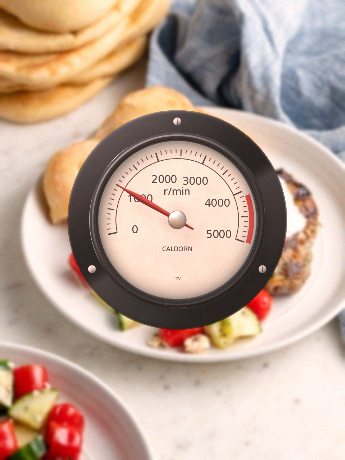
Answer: 1000 rpm
